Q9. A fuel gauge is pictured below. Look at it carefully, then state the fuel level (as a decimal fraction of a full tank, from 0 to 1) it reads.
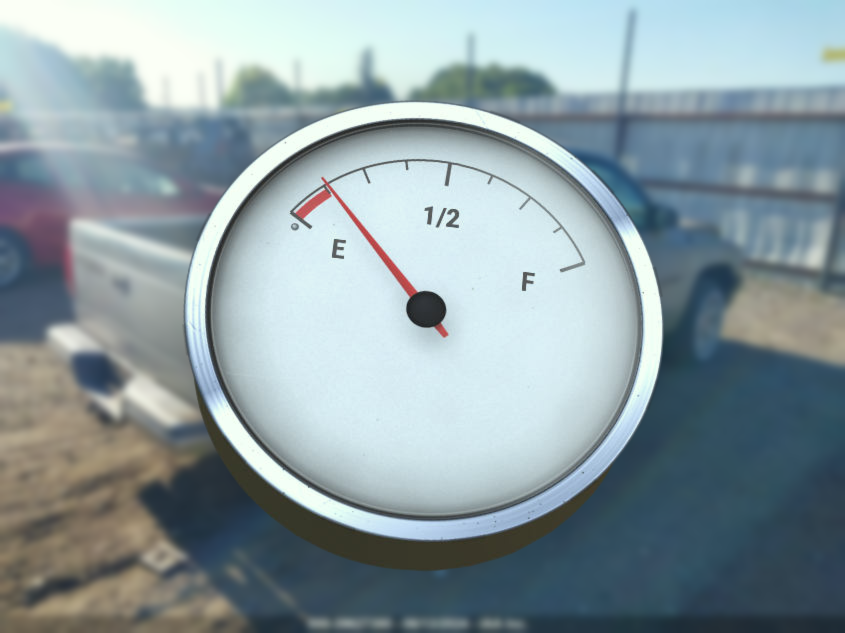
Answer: 0.125
